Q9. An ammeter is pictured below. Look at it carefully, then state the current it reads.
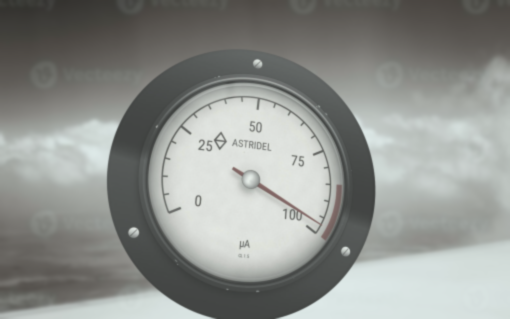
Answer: 97.5 µA
